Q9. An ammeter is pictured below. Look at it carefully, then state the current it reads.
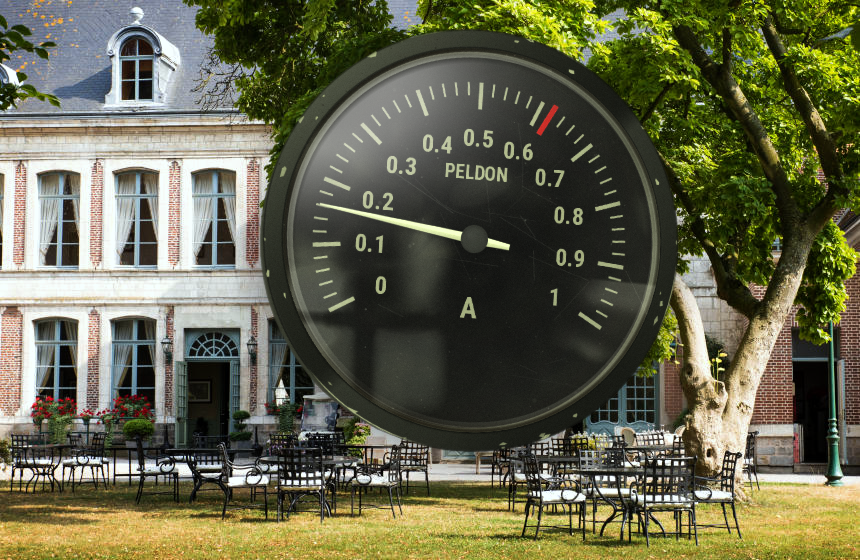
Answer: 0.16 A
